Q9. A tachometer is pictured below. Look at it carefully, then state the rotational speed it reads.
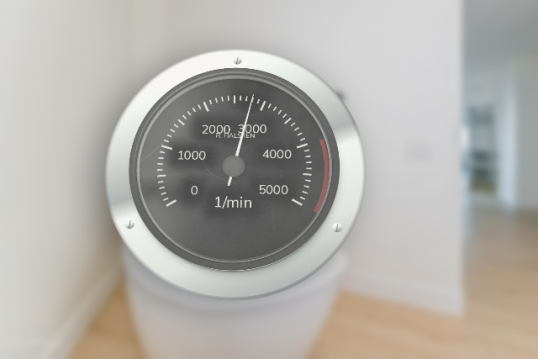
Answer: 2800 rpm
